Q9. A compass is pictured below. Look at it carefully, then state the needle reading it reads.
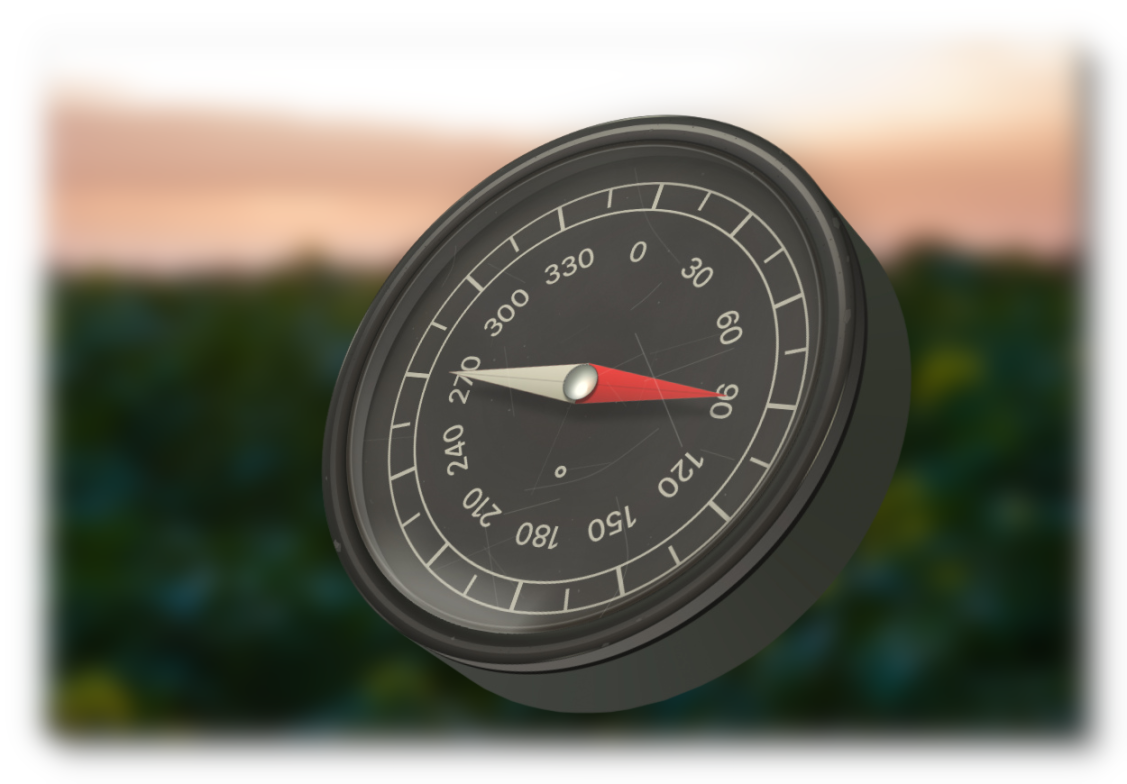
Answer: 90 °
